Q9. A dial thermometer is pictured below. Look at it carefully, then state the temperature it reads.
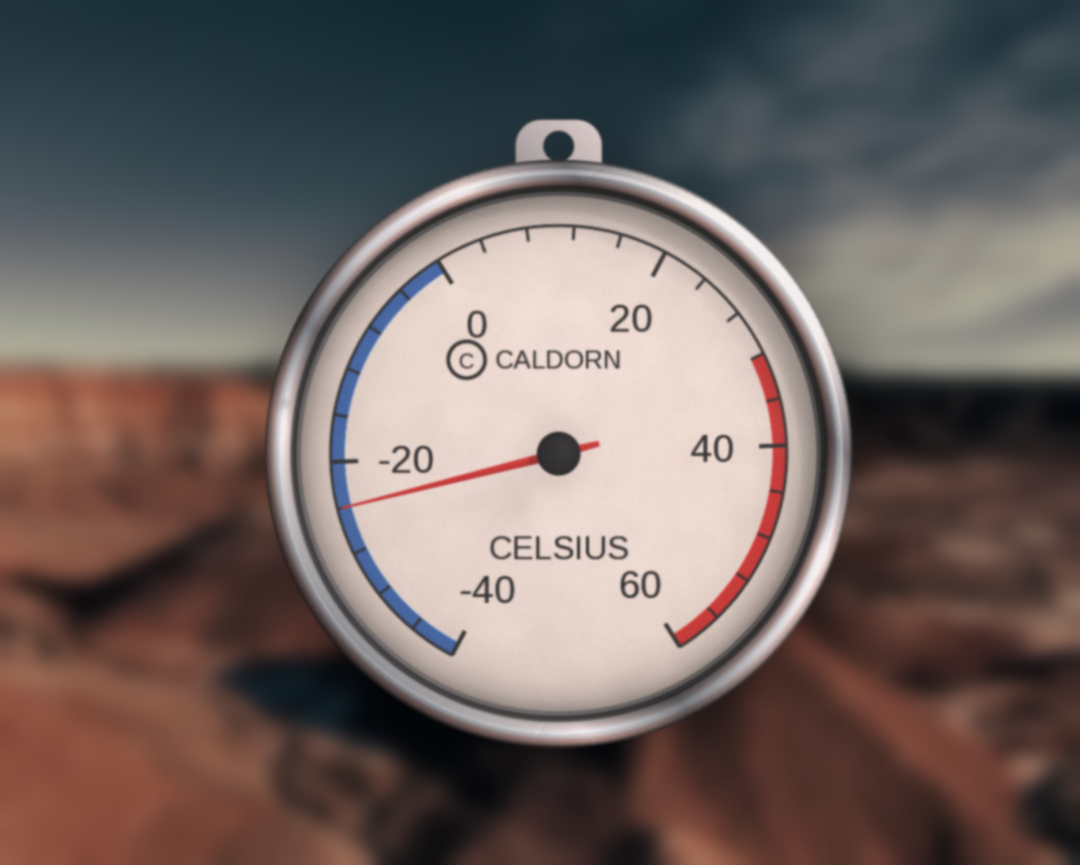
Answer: -24 °C
